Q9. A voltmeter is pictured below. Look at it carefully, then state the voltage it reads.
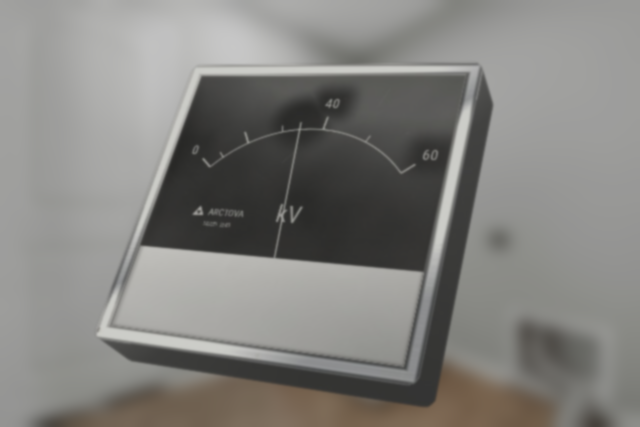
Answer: 35 kV
